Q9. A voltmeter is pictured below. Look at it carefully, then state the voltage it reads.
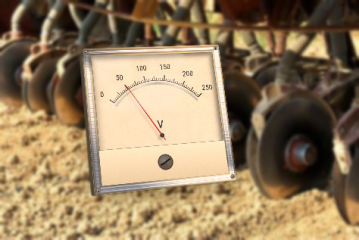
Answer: 50 V
